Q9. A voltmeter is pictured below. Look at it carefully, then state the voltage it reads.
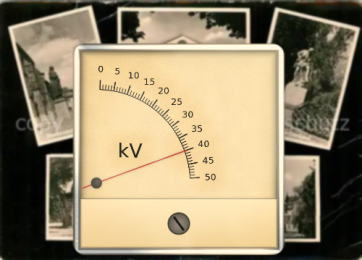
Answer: 40 kV
